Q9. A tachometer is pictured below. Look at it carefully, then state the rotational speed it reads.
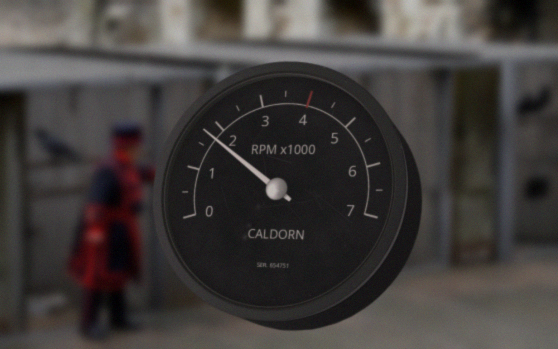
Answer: 1750 rpm
